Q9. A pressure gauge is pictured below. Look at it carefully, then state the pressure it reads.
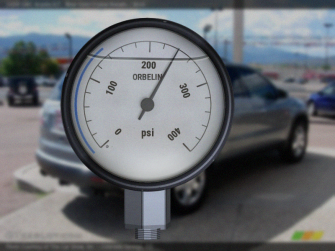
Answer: 240 psi
